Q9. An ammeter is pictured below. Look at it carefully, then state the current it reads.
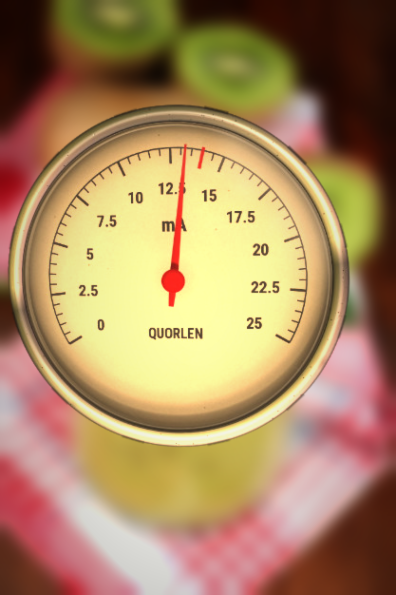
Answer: 13.25 mA
